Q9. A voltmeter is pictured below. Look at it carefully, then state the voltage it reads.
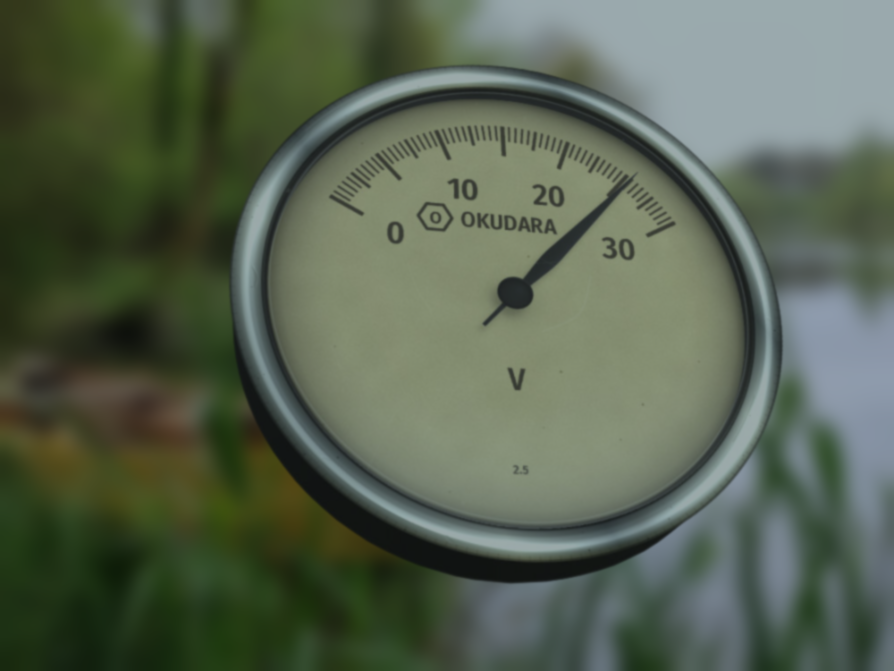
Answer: 25.5 V
